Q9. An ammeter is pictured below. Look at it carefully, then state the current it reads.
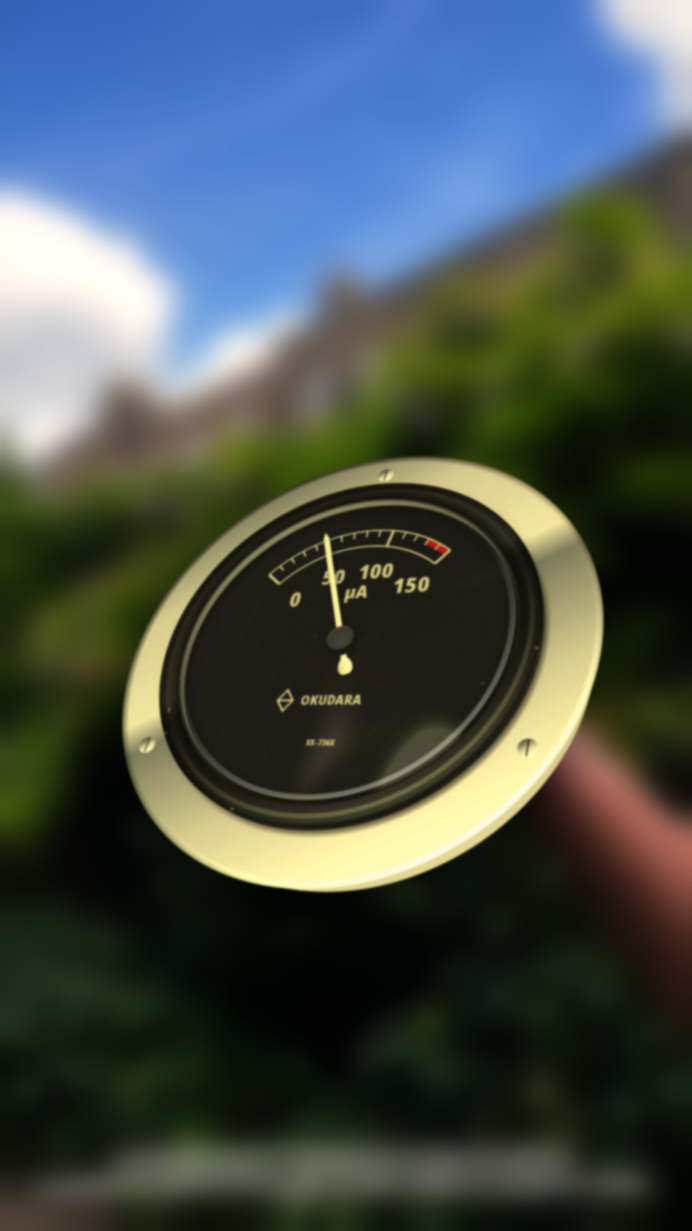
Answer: 50 µA
